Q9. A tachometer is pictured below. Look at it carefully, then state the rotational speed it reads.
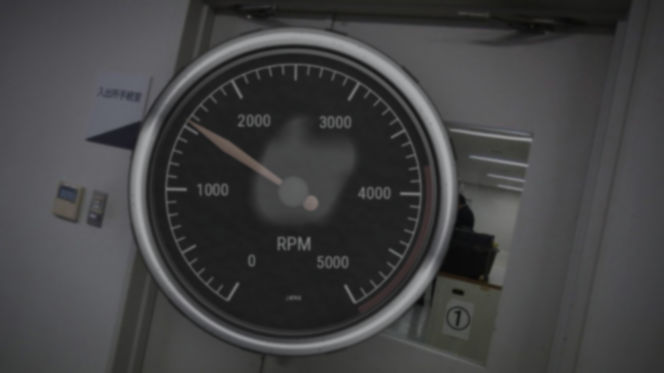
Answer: 1550 rpm
